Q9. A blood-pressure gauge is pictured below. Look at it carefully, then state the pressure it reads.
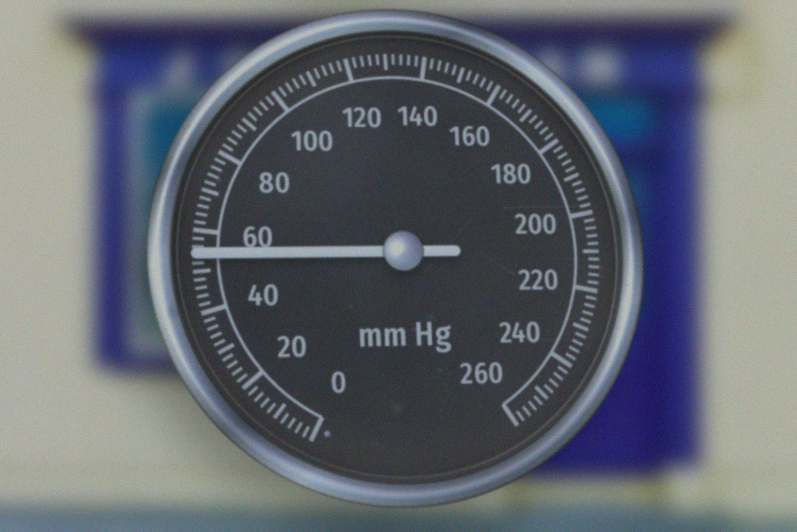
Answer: 54 mmHg
